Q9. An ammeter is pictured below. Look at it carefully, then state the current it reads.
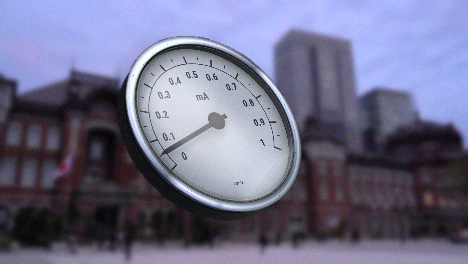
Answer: 0.05 mA
